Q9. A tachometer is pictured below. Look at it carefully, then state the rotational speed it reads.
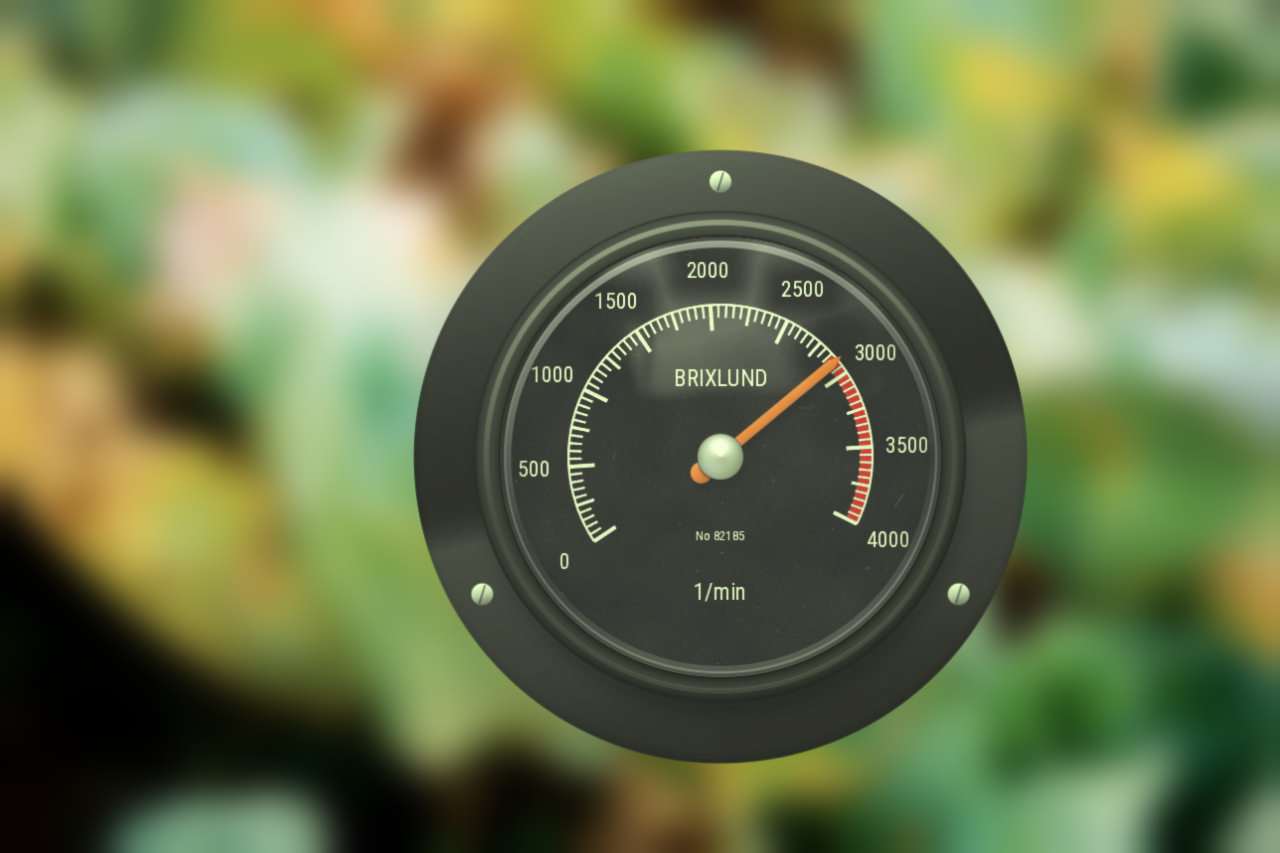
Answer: 2900 rpm
